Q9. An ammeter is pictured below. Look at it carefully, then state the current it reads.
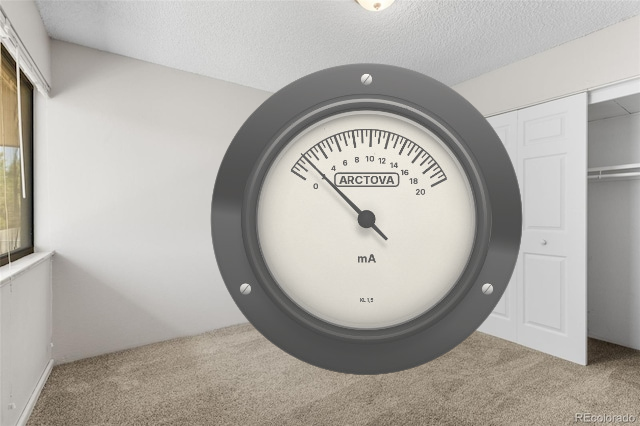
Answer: 2 mA
